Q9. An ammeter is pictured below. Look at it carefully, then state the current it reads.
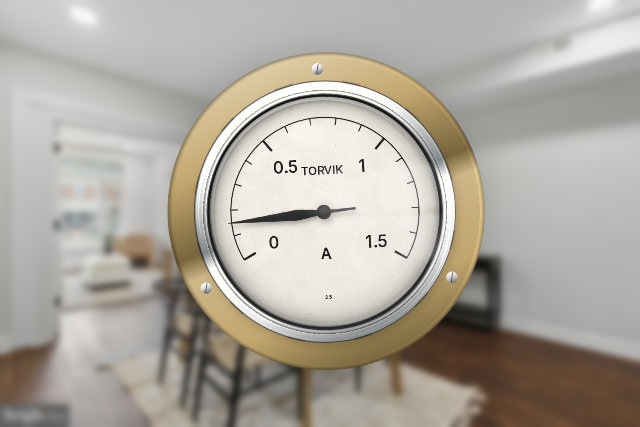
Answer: 0.15 A
